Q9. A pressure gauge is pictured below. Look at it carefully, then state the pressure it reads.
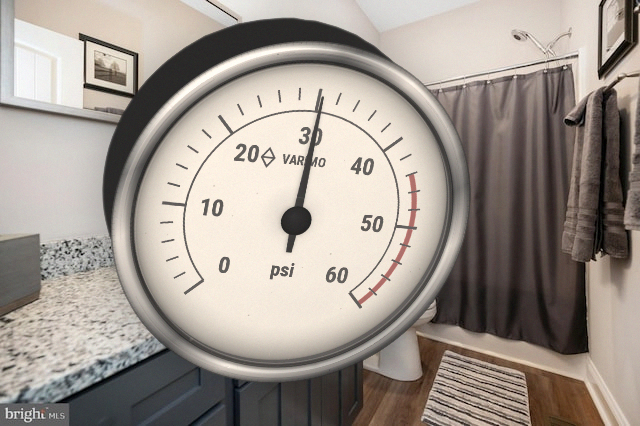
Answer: 30 psi
